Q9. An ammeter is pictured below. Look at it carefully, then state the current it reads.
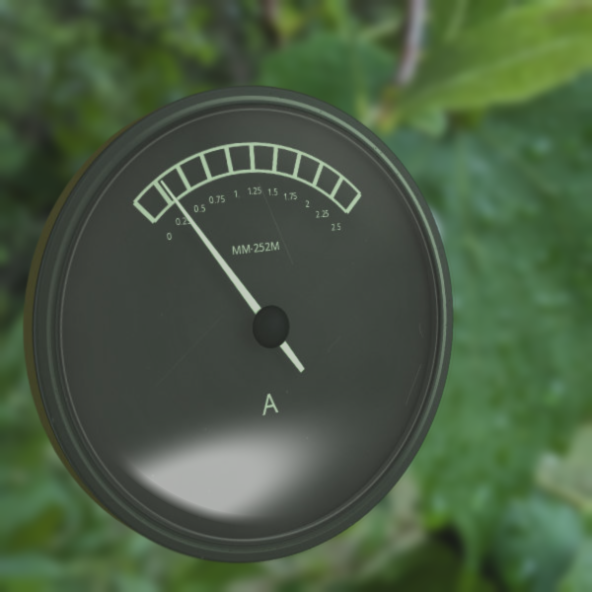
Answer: 0.25 A
